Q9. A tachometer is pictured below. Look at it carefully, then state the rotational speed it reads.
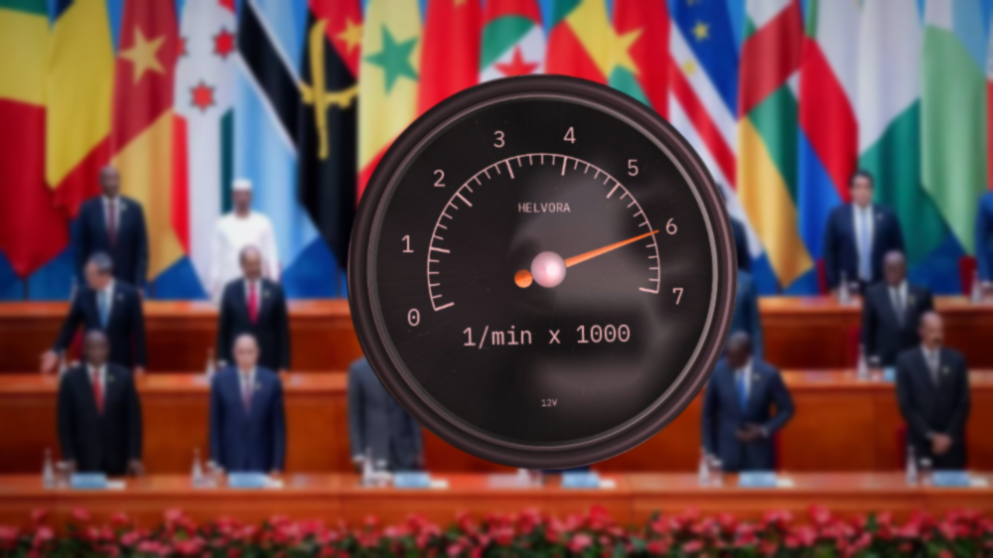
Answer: 6000 rpm
